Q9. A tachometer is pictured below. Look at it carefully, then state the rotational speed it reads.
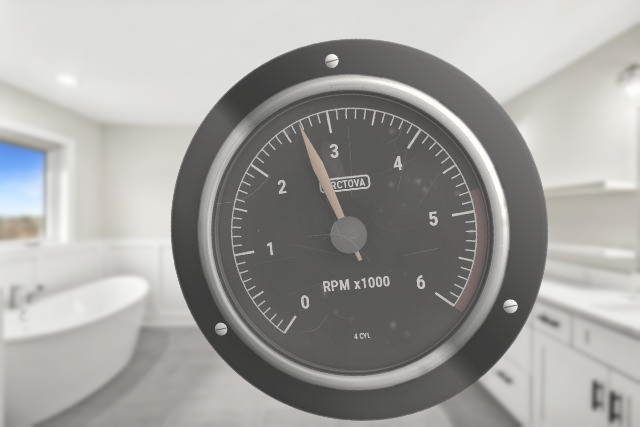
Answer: 2700 rpm
